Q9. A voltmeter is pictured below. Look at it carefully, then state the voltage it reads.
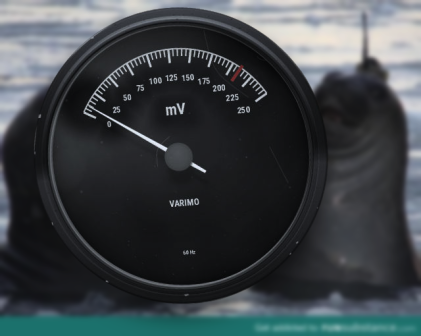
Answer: 10 mV
